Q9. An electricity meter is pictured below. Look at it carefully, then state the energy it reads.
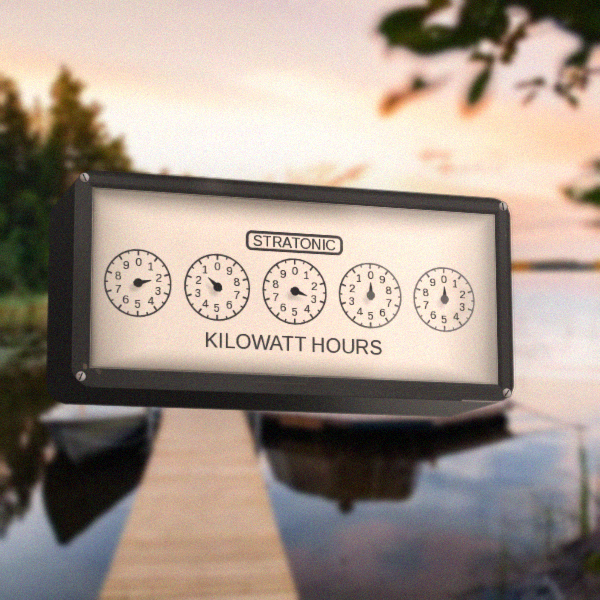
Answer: 21300 kWh
